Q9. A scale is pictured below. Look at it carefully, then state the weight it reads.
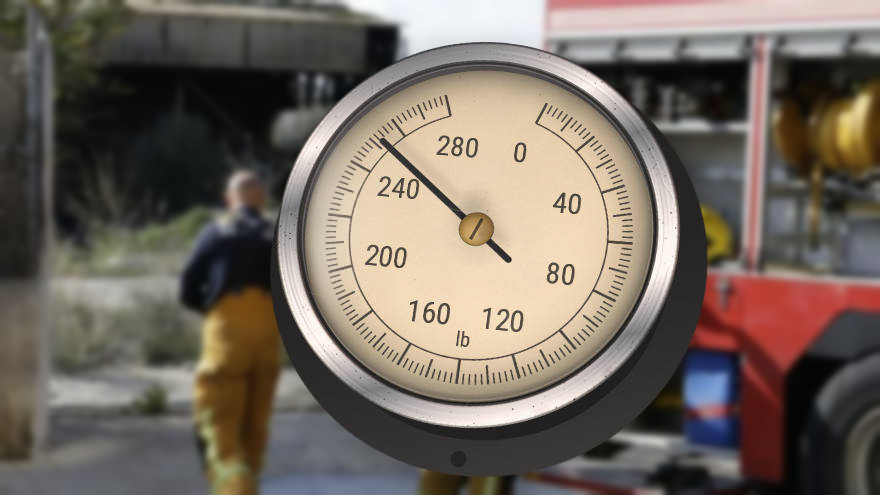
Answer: 252 lb
